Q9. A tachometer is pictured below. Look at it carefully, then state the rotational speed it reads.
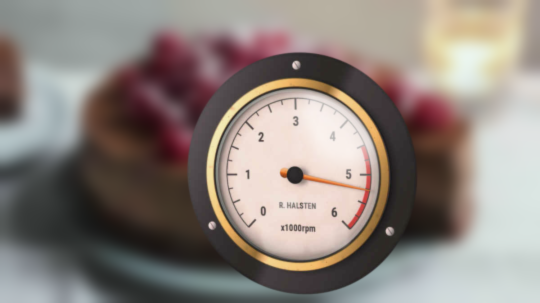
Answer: 5250 rpm
